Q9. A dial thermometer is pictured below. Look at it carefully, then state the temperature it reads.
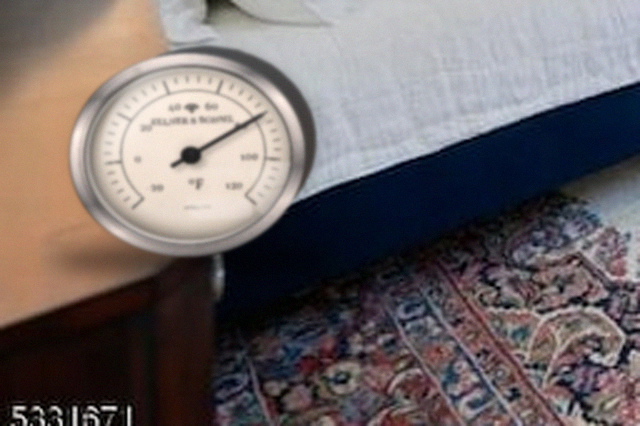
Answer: 80 °F
